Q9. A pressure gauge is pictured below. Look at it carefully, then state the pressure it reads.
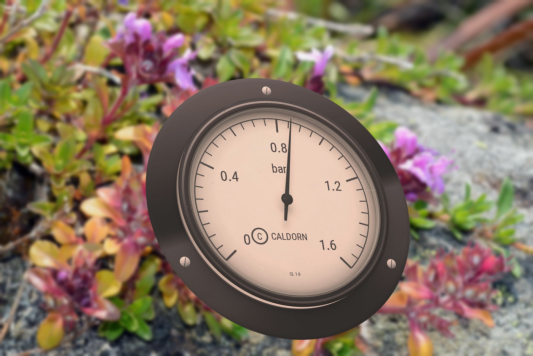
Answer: 0.85 bar
